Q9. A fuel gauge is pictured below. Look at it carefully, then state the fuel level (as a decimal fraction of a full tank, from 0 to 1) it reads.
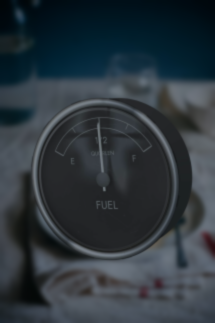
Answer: 0.5
